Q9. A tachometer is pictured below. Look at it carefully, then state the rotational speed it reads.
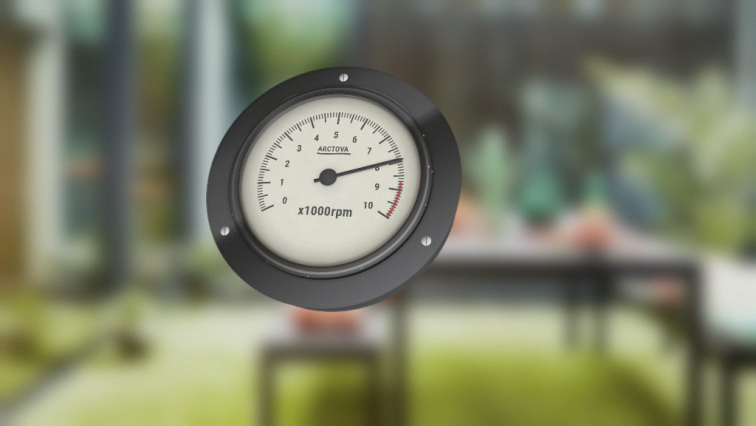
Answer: 8000 rpm
